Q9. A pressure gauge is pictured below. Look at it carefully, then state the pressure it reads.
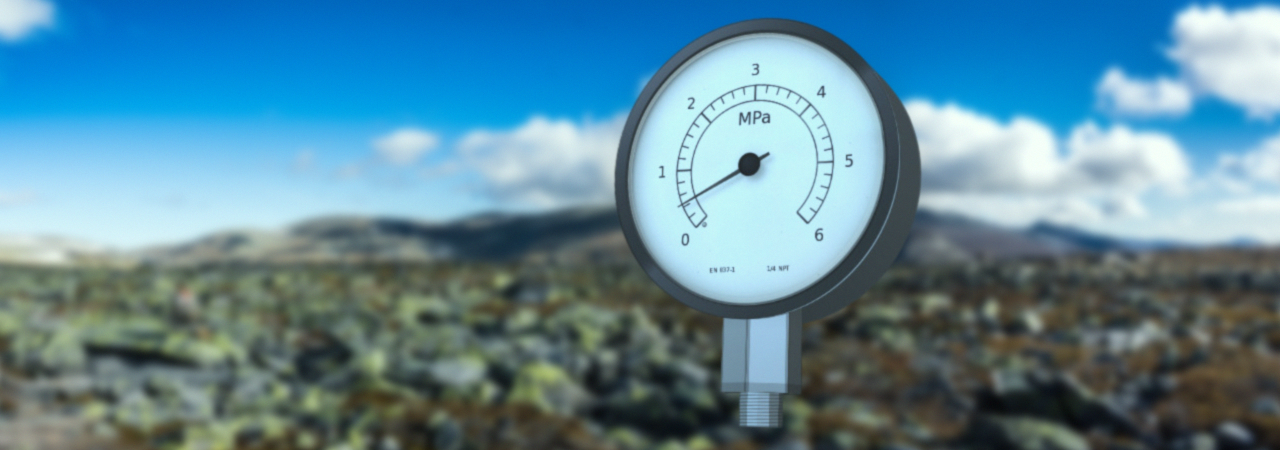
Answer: 0.4 MPa
